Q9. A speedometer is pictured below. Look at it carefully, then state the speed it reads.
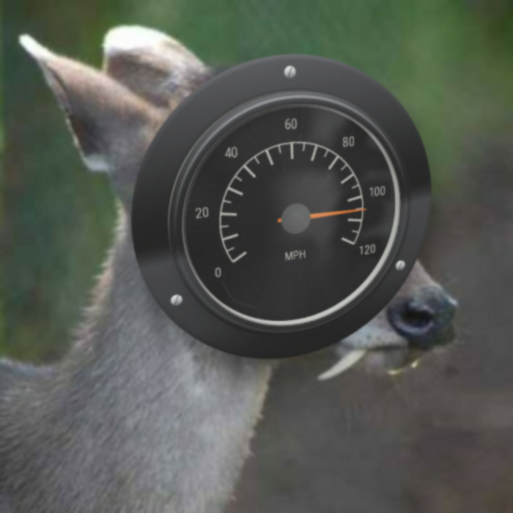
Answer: 105 mph
